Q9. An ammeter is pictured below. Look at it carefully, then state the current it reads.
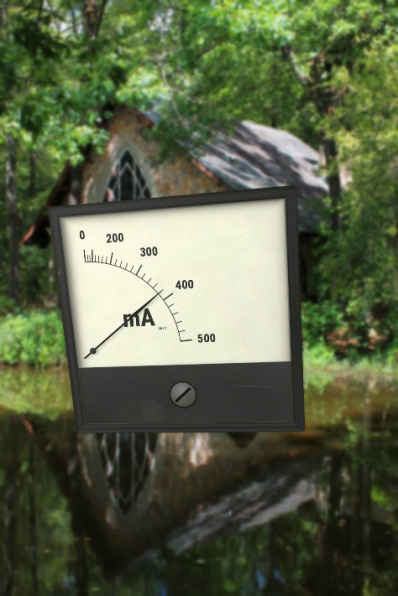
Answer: 380 mA
